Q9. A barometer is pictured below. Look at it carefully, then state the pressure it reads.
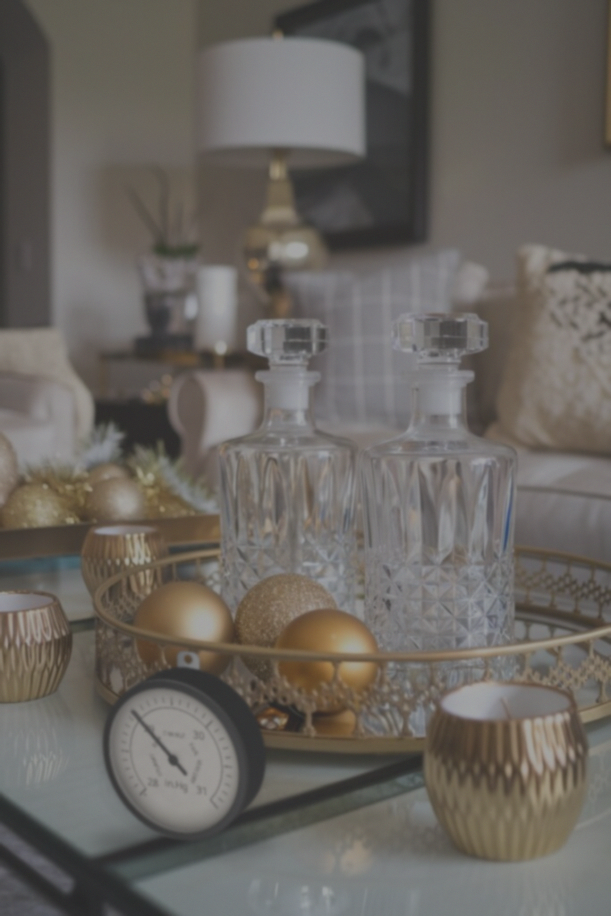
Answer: 29 inHg
